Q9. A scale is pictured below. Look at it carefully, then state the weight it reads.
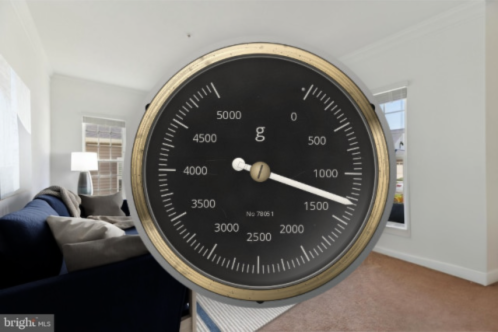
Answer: 1300 g
